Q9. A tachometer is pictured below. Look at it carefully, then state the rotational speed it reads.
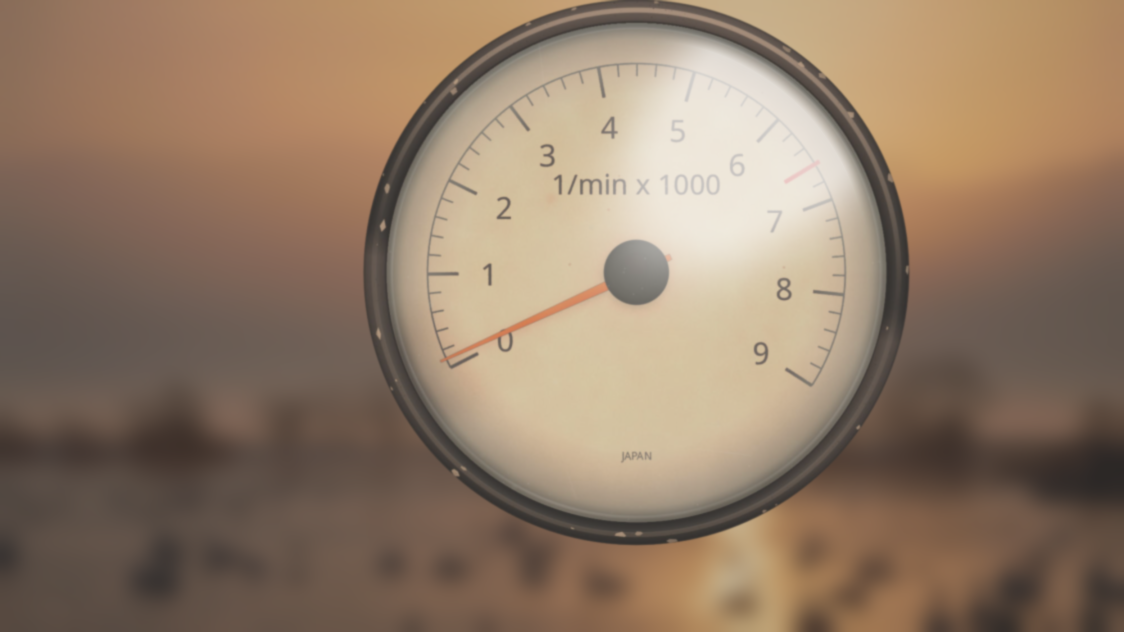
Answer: 100 rpm
